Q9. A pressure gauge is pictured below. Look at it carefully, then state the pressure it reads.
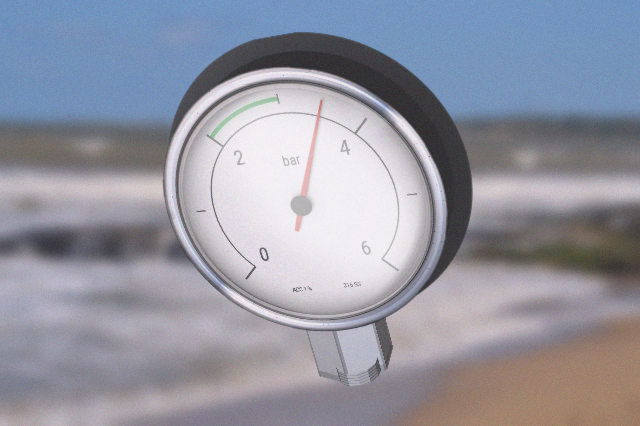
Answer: 3.5 bar
